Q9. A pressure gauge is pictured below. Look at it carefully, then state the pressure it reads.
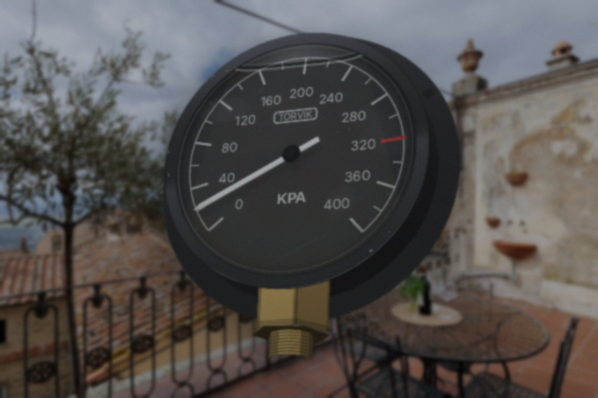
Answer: 20 kPa
